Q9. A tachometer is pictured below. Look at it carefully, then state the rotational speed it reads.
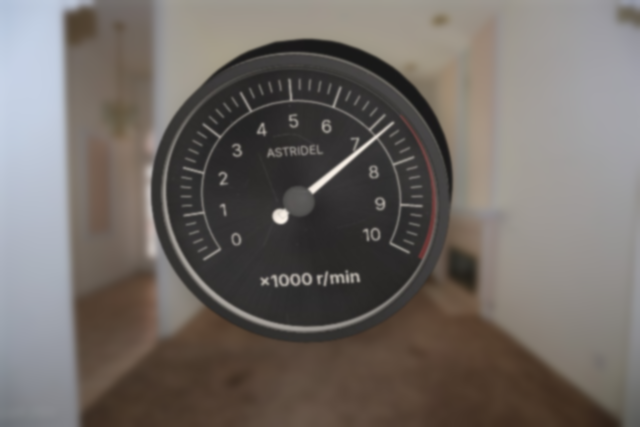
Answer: 7200 rpm
